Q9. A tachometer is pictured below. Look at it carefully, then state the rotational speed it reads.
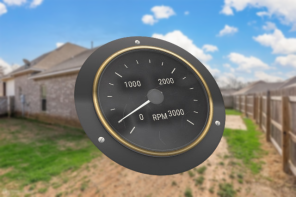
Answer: 200 rpm
